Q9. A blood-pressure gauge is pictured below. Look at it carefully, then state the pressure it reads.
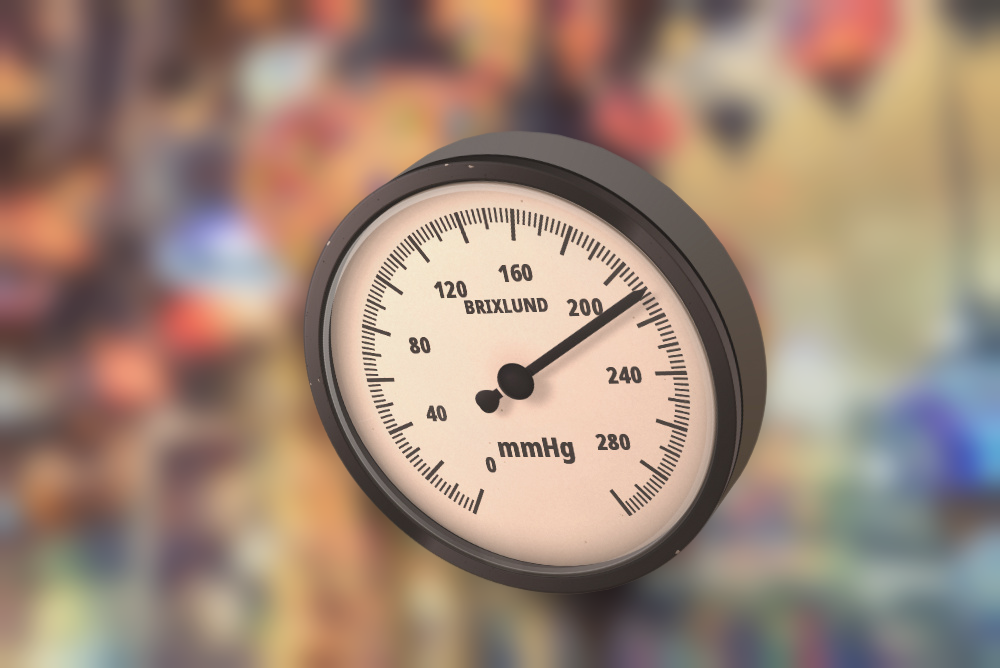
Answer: 210 mmHg
